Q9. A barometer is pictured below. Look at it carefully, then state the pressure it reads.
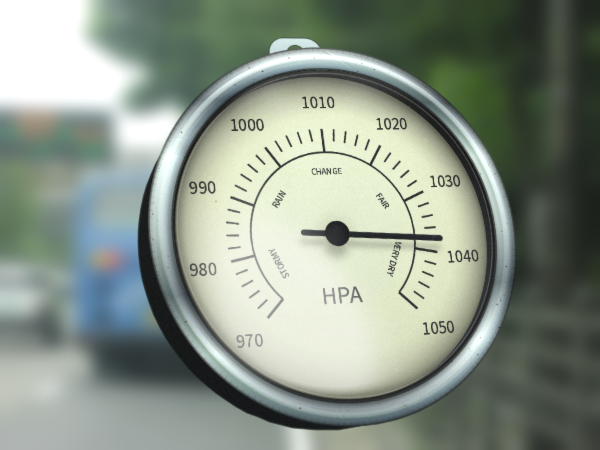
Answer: 1038 hPa
